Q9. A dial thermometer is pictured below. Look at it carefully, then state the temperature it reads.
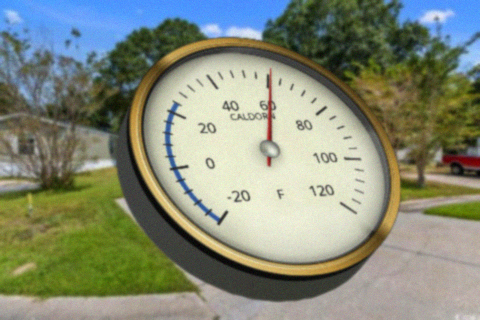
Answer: 60 °F
